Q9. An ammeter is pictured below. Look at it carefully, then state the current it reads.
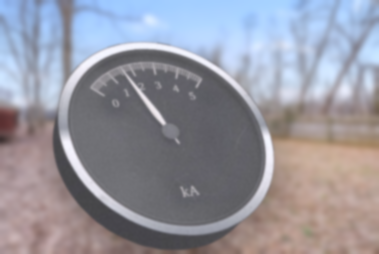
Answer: 1.5 kA
